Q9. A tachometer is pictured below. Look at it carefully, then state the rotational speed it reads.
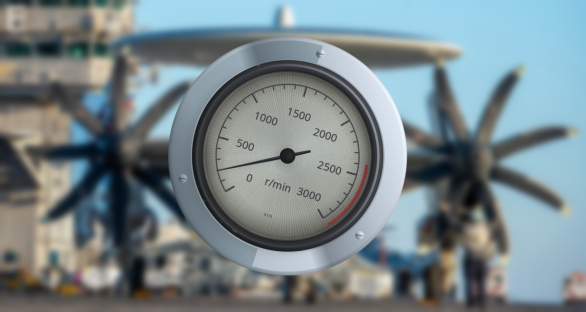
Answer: 200 rpm
